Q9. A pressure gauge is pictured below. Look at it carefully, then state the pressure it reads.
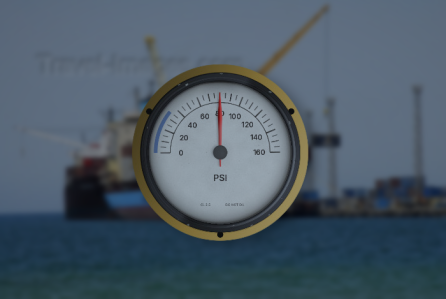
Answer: 80 psi
